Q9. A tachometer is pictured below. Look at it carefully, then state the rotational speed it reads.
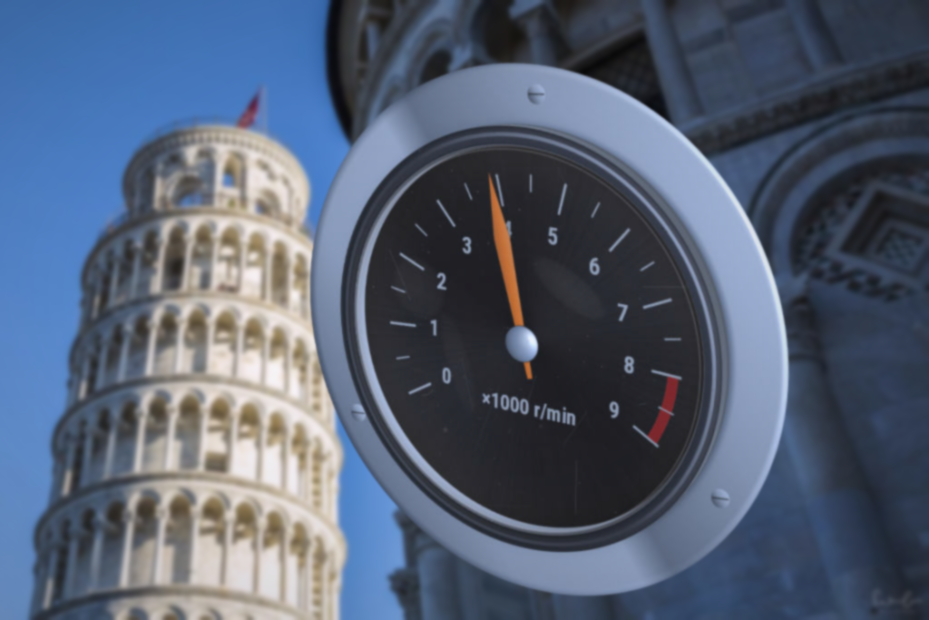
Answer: 4000 rpm
